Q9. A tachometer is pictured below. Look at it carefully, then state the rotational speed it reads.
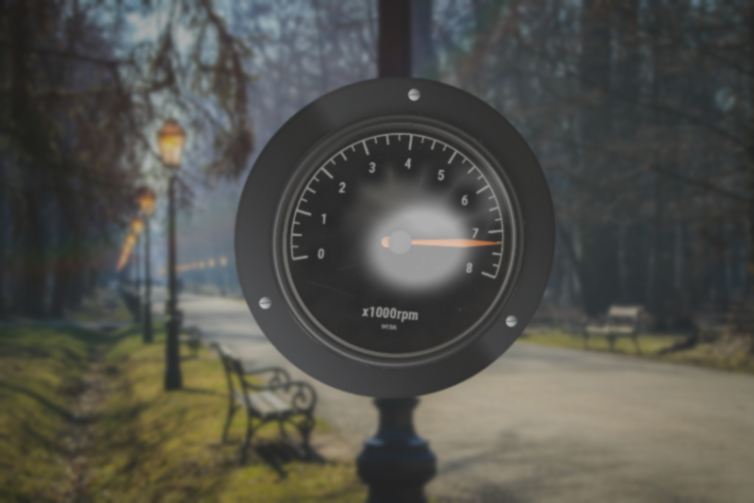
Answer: 7250 rpm
